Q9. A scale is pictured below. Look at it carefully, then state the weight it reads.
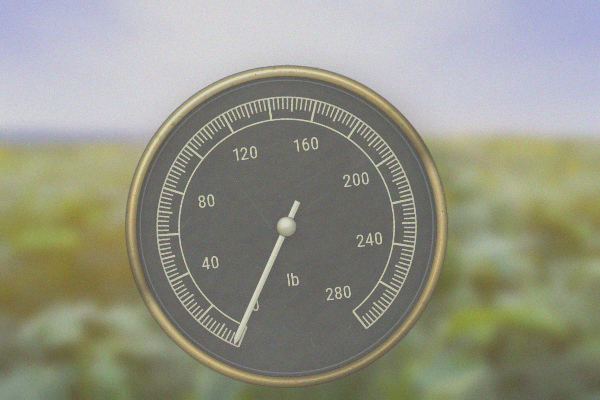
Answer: 2 lb
